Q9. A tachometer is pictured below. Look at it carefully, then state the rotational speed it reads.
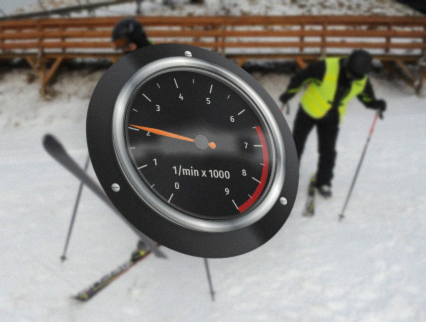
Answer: 2000 rpm
